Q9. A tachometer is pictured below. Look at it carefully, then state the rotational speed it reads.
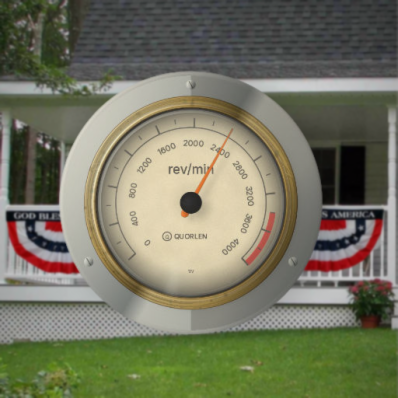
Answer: 2400 rpm
